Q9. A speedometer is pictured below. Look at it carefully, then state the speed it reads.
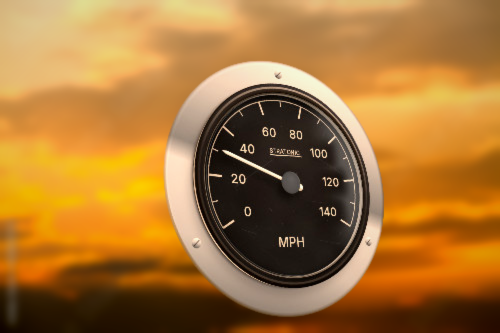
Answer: 30 mph
